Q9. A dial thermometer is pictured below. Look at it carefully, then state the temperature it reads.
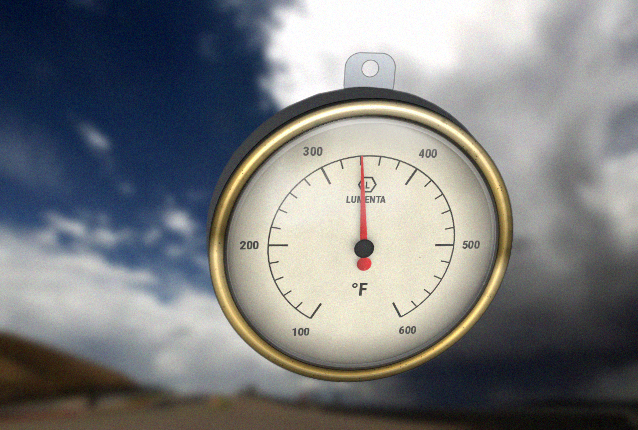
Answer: 340 °F
